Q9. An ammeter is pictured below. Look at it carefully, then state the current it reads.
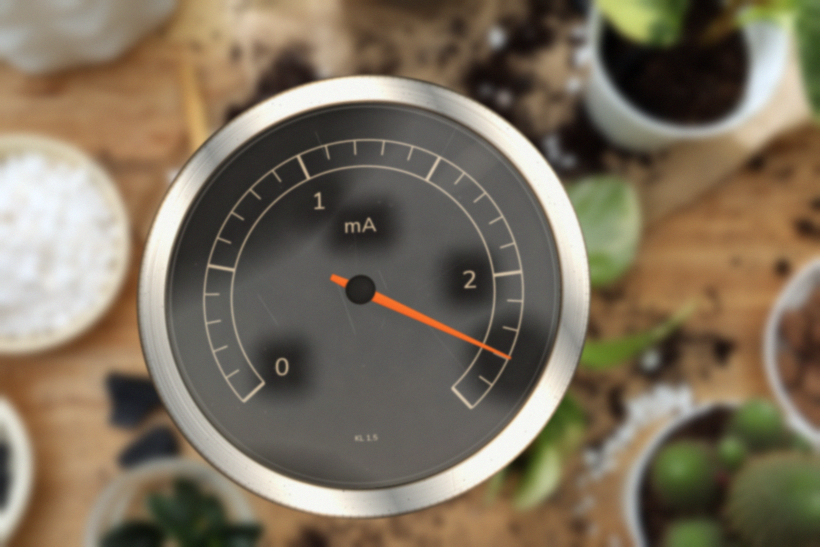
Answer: 2.3 mA
